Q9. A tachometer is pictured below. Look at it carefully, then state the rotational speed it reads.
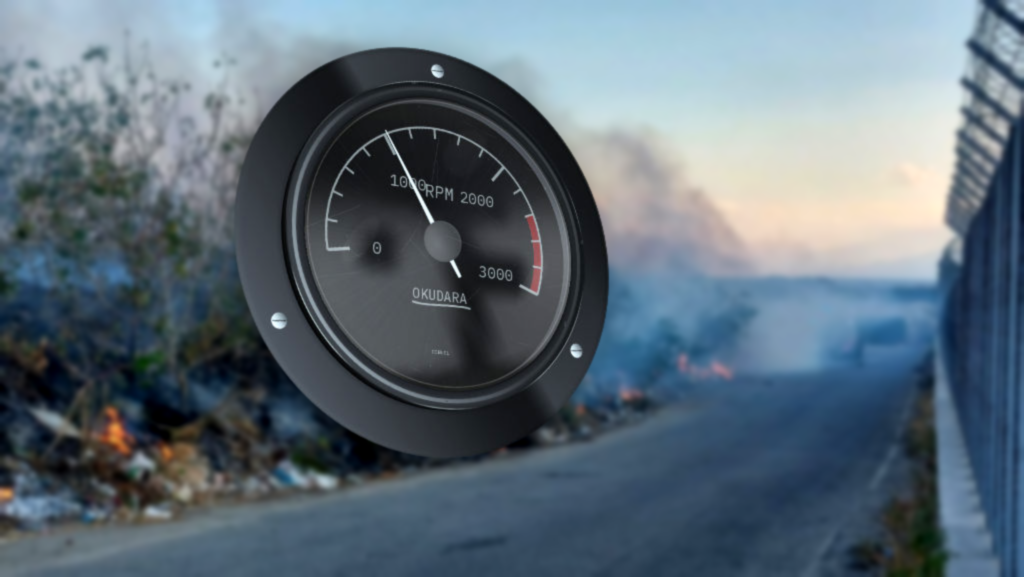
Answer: 1000 rpm
